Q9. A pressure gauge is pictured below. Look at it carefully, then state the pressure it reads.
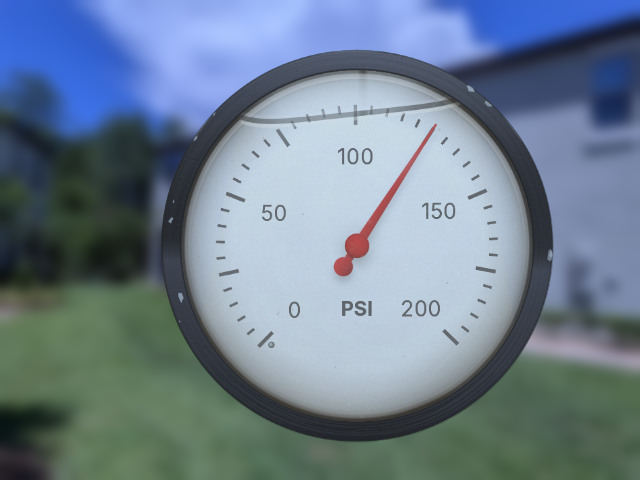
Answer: 125 psi
